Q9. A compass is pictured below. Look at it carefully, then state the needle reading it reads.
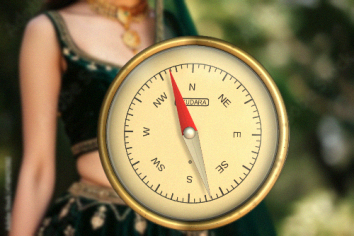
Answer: 340 °
